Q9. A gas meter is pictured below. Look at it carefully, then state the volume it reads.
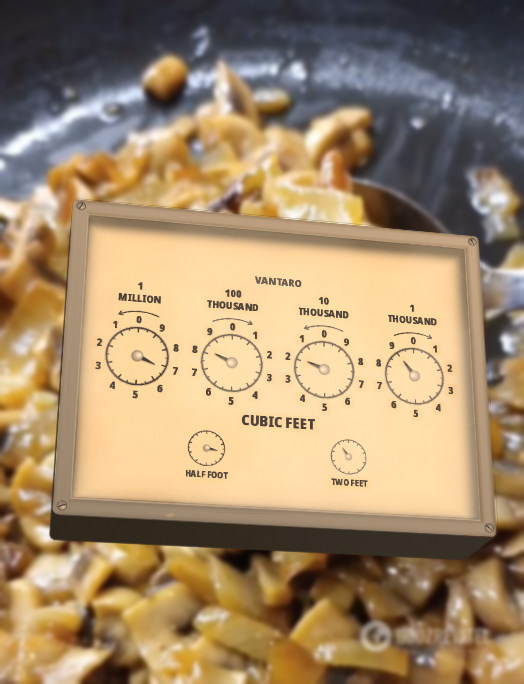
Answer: 681900 ft³
